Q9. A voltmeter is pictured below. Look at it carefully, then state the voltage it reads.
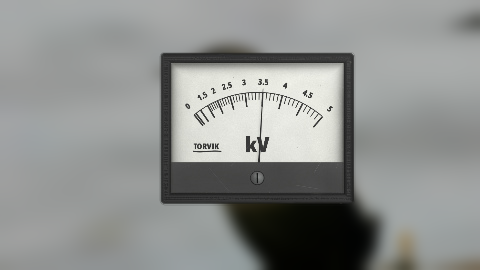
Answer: 3.5 kV
